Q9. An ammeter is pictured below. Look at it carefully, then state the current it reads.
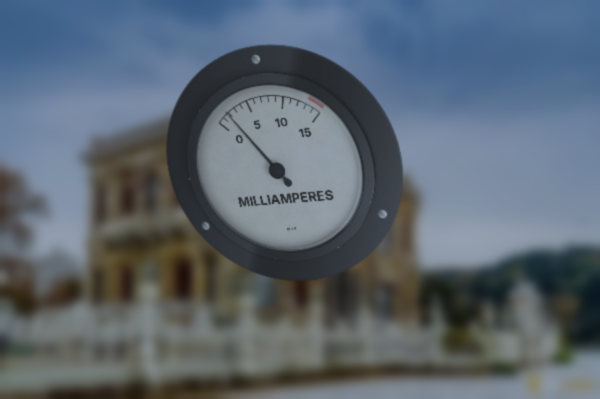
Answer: 2 mA
